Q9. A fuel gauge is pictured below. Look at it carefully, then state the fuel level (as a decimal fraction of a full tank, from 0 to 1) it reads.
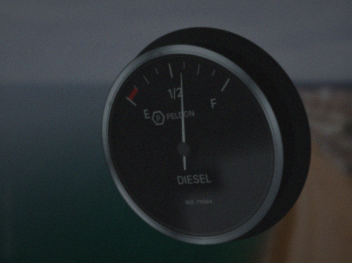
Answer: 0.625
